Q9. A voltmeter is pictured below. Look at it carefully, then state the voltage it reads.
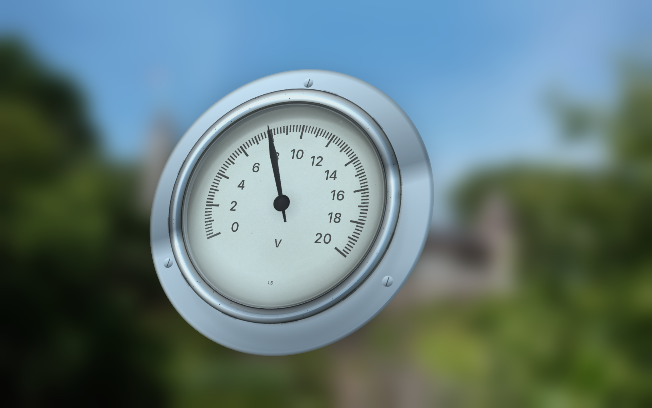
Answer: 8 V
